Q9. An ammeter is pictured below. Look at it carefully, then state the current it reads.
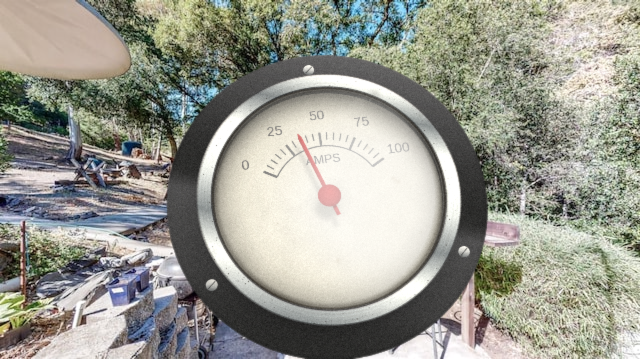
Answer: 35 A
